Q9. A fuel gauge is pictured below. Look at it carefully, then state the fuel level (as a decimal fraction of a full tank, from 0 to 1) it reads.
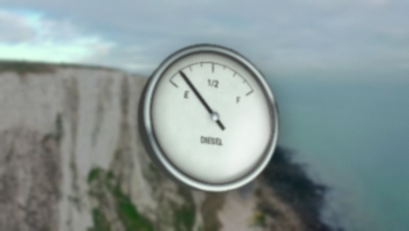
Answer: 0.125
